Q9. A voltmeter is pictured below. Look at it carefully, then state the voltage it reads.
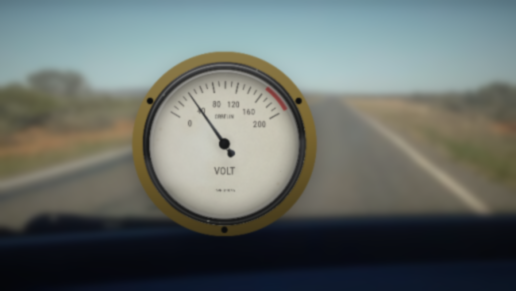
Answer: 40 V
